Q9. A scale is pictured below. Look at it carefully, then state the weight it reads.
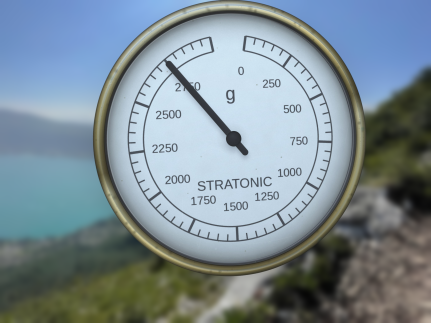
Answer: 2750 g
